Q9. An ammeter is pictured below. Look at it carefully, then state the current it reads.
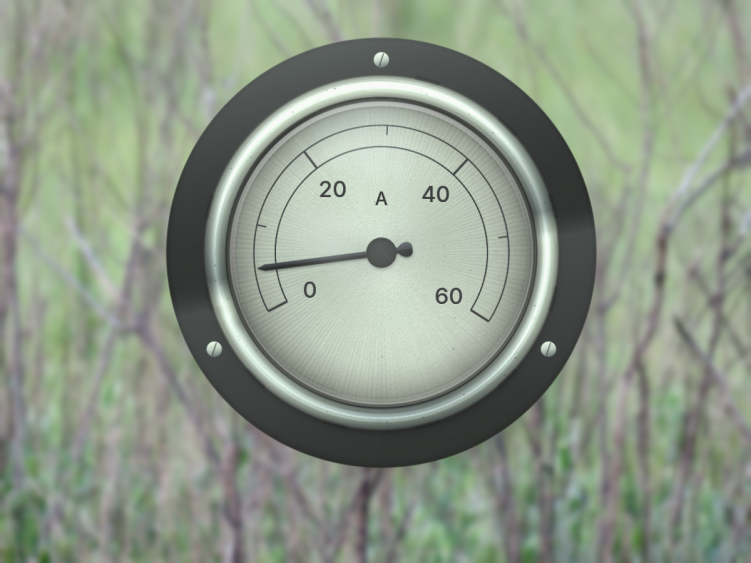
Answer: 5 A
